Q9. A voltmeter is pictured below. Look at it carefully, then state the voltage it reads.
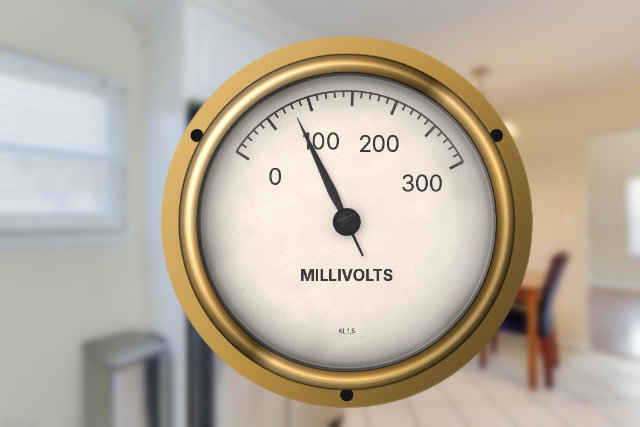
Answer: 80 mV
